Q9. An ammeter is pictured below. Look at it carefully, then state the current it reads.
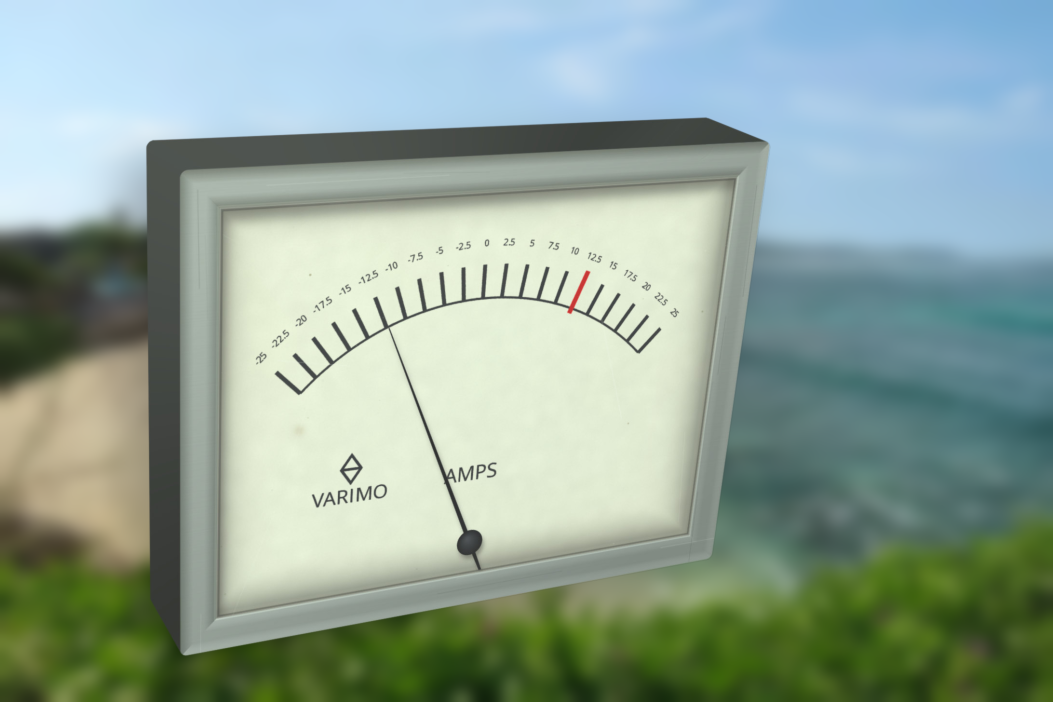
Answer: -12.5 A
